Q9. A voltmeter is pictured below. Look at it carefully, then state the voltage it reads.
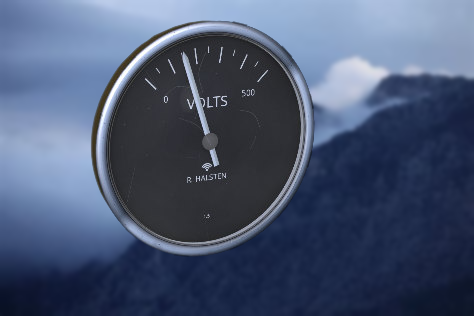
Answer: 150 V
